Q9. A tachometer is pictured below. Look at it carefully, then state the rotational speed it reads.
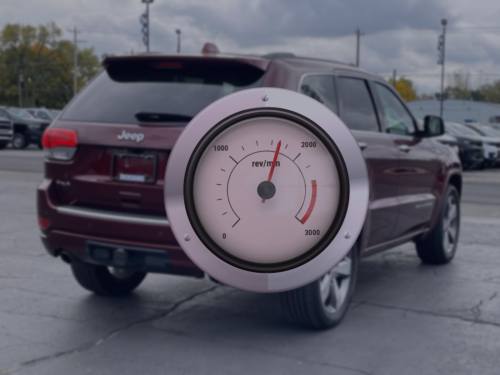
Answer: 1700 rpm
